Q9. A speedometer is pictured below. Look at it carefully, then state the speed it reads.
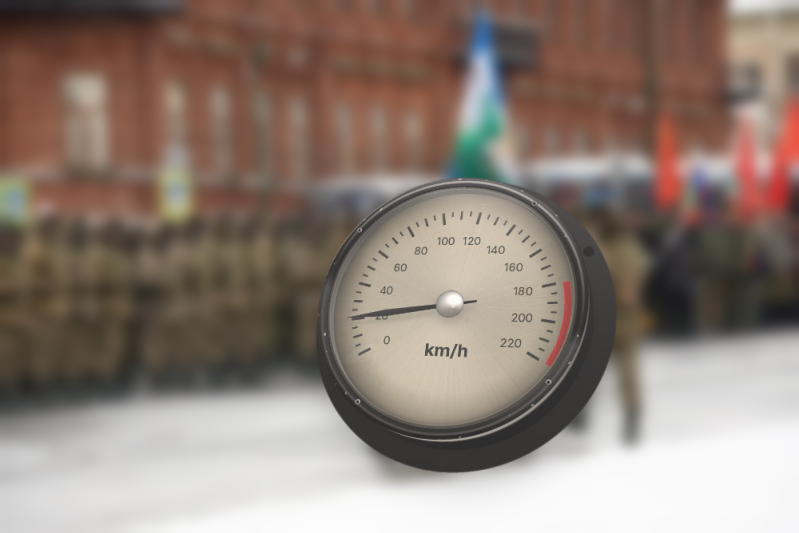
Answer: 20 km/h
